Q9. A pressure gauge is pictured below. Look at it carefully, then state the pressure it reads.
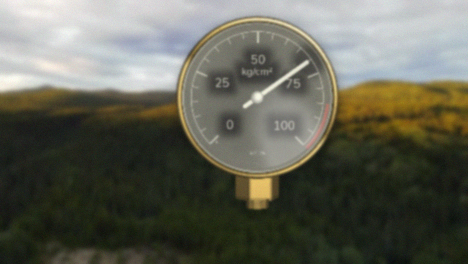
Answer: 70 kg/cm²
